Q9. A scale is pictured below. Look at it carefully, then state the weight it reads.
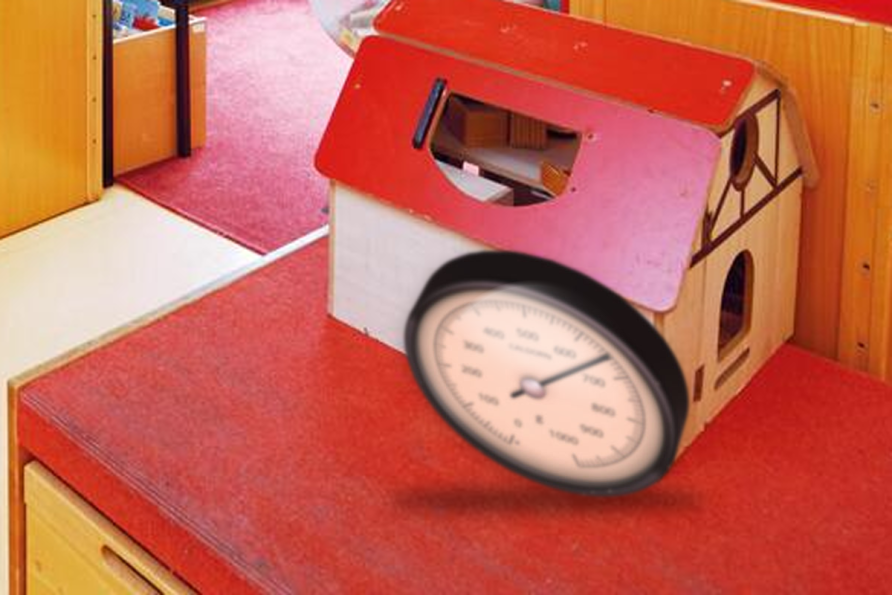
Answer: 650 g
